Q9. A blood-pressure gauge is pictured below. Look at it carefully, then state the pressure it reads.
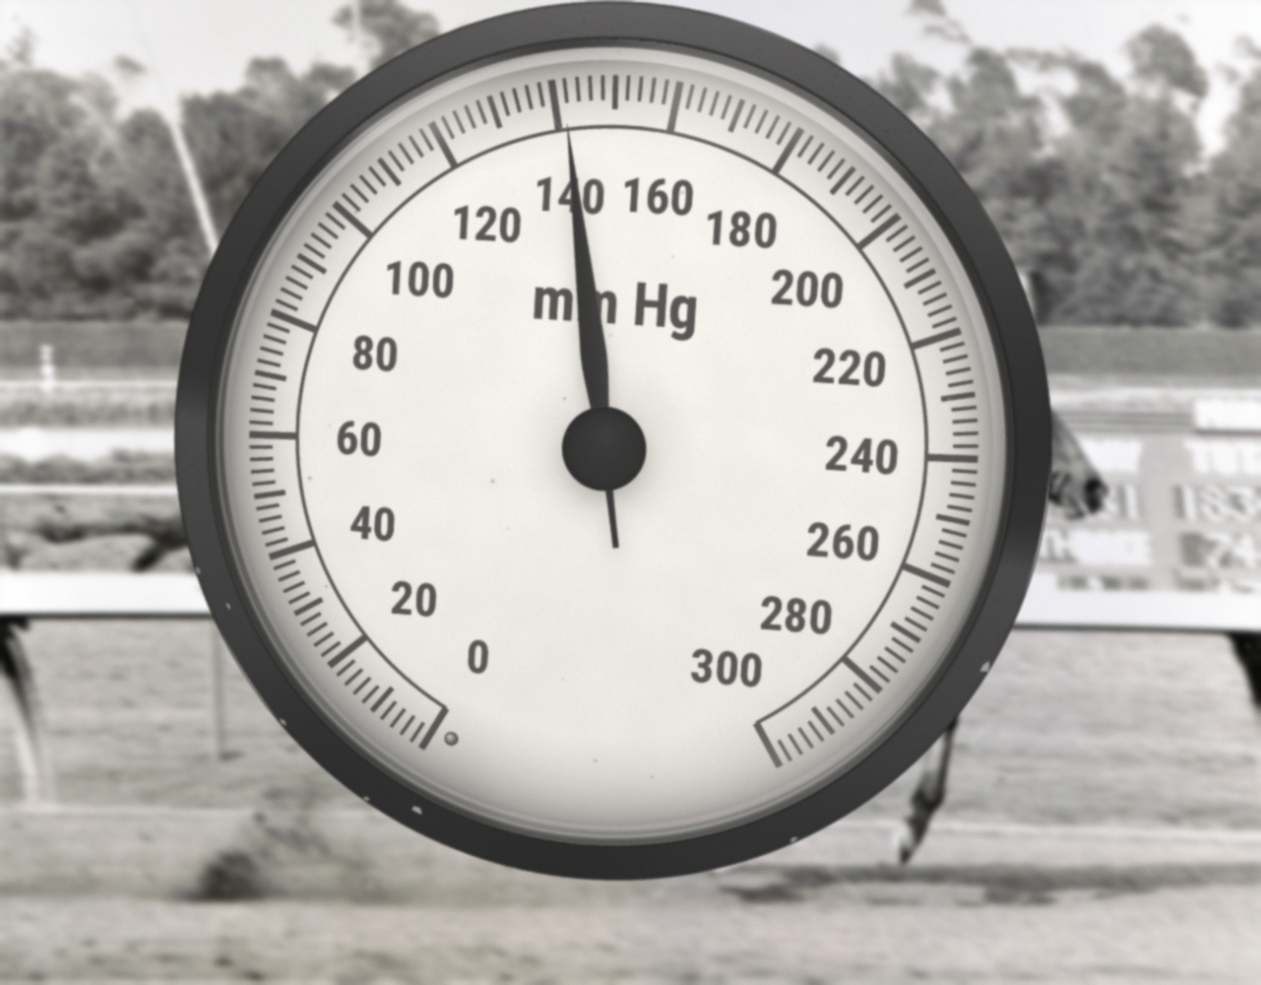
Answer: 142 mmHg
